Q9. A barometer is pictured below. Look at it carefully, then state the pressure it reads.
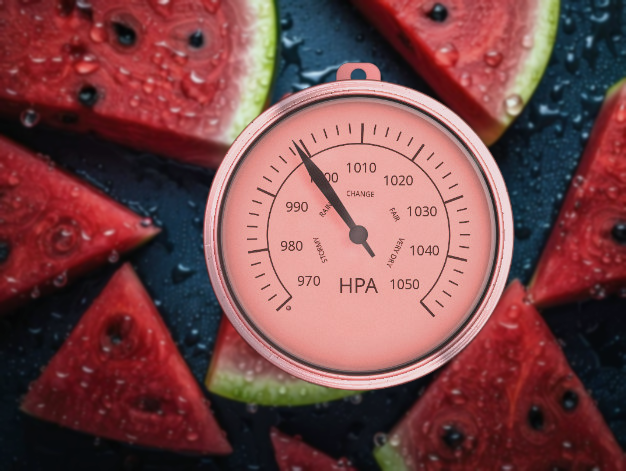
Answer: 999 hPa
